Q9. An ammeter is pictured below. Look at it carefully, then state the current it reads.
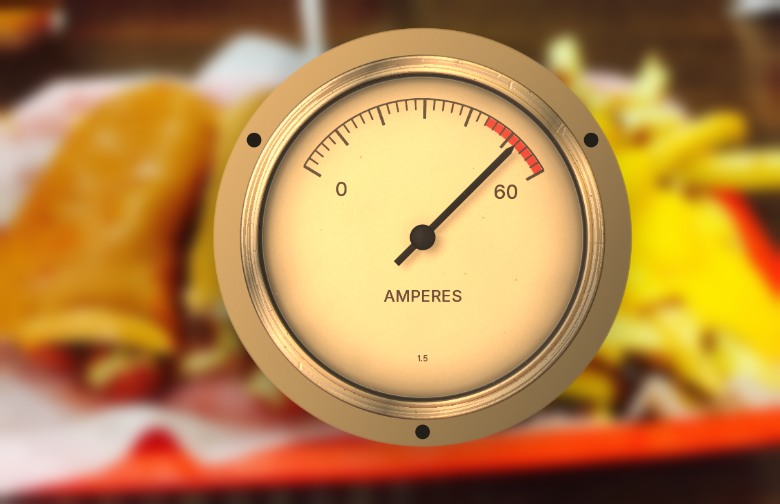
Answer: 52 A
